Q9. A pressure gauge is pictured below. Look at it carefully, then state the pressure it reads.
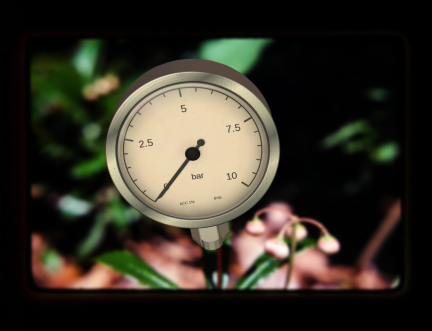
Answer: 0 bar
